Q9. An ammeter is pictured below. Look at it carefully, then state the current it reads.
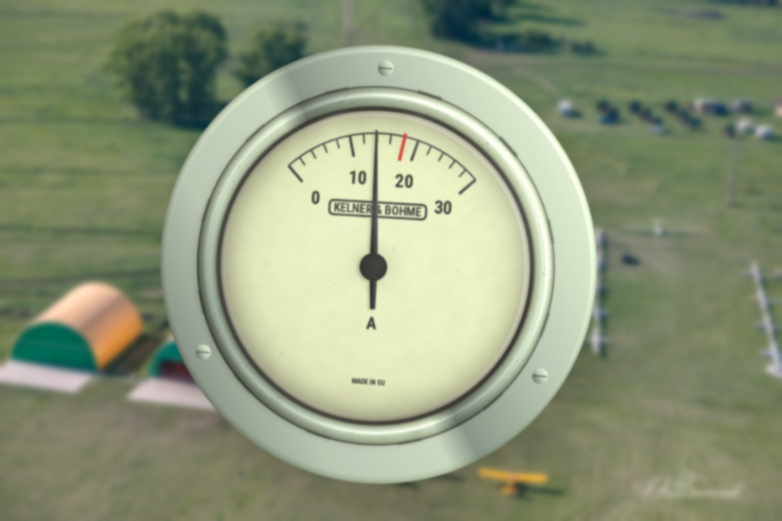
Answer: 14 A
